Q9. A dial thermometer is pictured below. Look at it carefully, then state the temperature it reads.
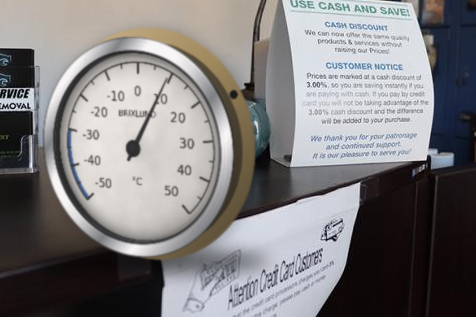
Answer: 10 °C
